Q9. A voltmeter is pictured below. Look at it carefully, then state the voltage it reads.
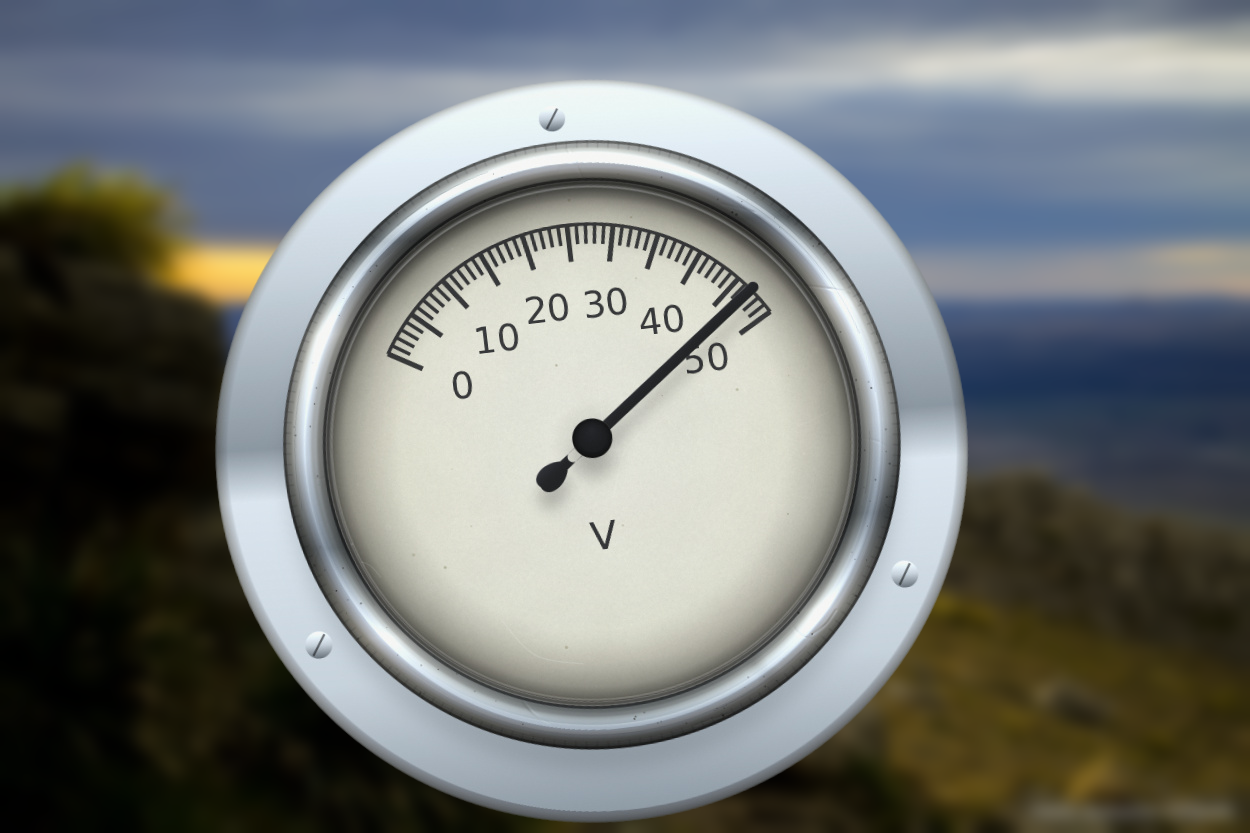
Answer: 47 V
